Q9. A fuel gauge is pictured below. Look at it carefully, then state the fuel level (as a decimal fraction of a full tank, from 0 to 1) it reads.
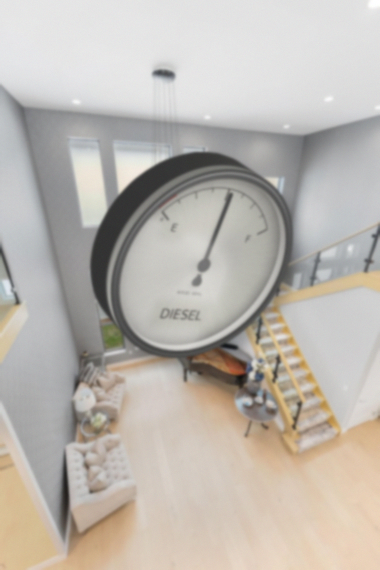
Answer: 0.5
